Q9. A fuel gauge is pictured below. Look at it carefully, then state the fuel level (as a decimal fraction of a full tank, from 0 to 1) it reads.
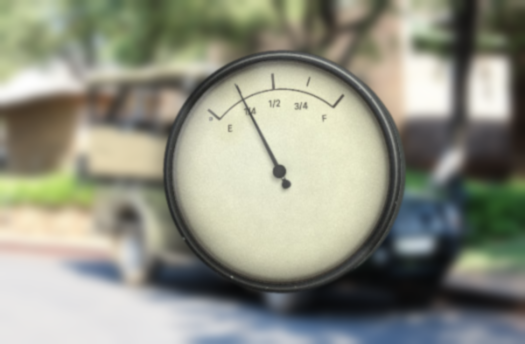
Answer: 0.25
